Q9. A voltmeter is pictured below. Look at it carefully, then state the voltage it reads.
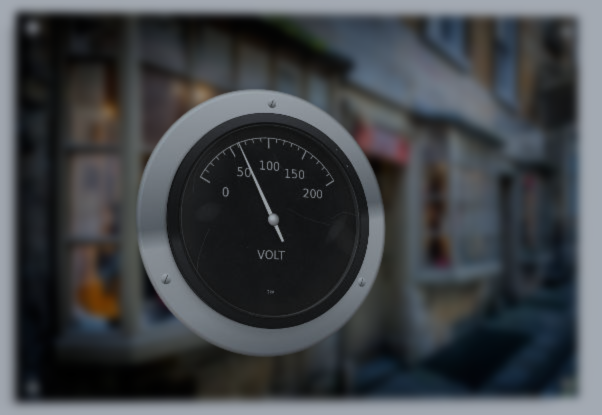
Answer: 60 V
